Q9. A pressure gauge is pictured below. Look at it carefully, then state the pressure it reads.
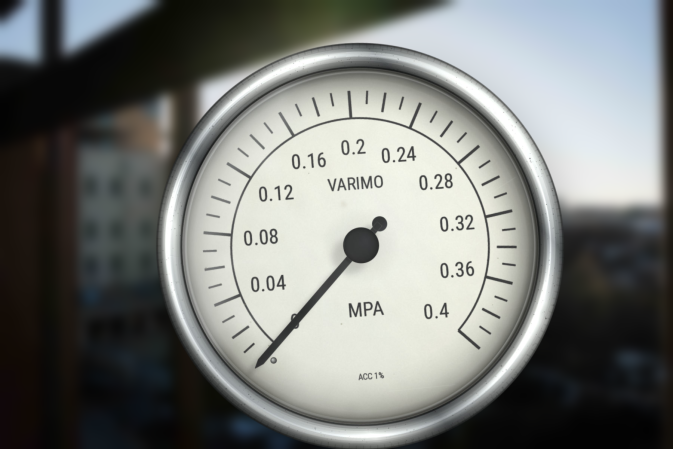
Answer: 0 MPa
